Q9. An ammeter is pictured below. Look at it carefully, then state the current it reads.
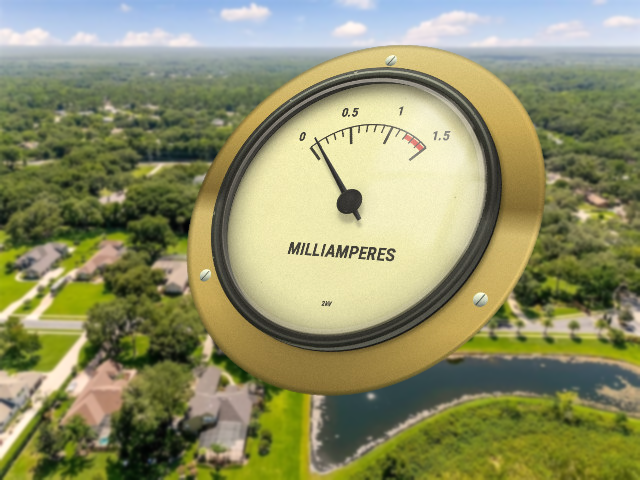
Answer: 0.1 mA
